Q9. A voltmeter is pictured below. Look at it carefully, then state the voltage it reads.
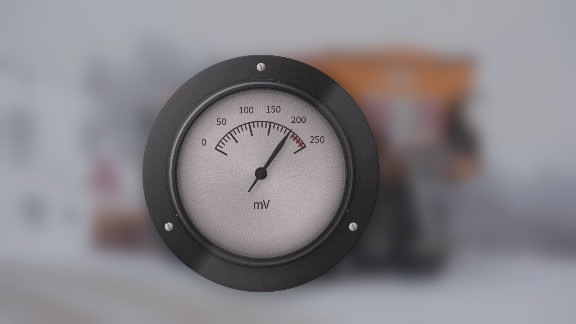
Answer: 200 mV
